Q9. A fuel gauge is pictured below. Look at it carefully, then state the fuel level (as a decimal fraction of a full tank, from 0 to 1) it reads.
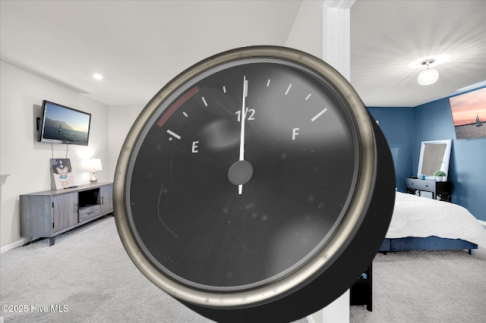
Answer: 0.5
